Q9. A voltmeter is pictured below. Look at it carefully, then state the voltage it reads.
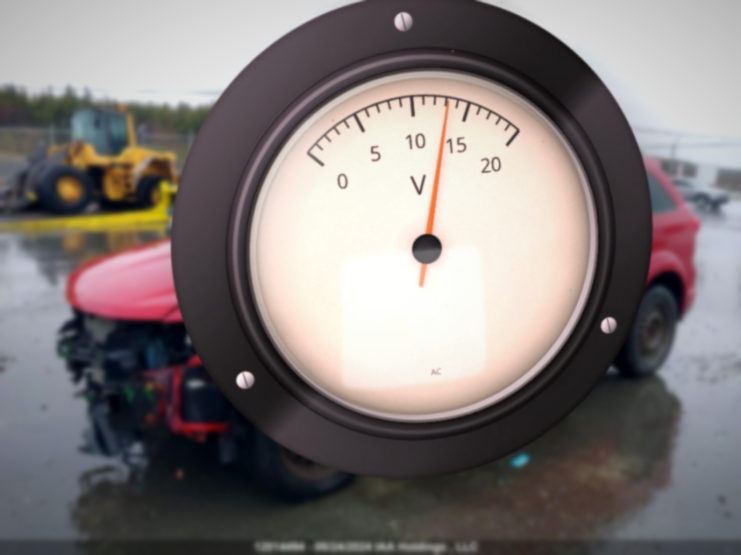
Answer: 13 V
